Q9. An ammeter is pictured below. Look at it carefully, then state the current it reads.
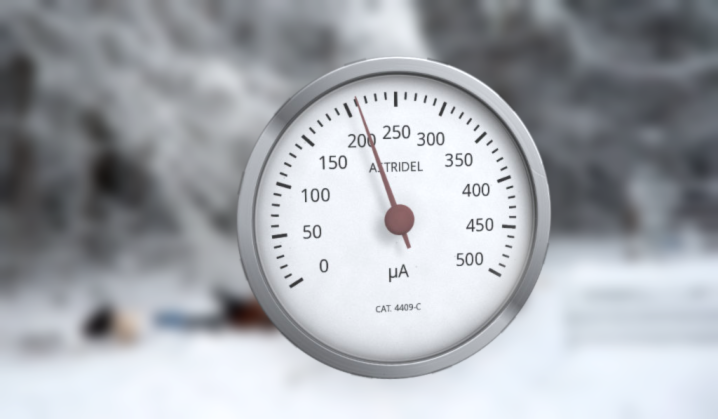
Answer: 210 µA
